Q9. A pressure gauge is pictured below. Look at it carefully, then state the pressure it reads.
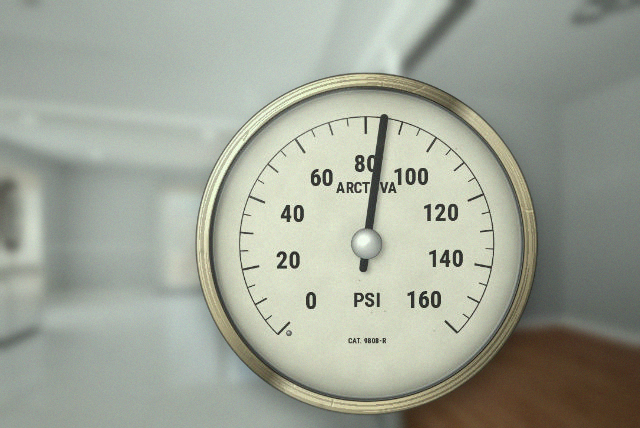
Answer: 85 psi
